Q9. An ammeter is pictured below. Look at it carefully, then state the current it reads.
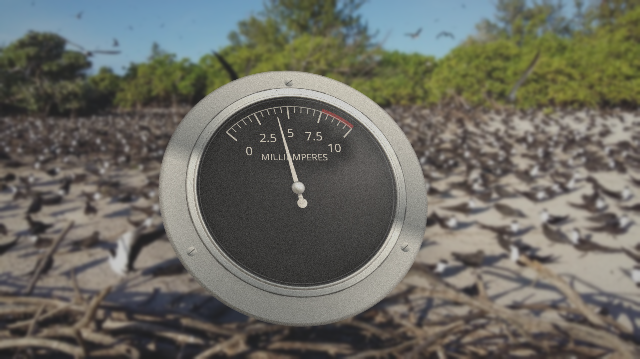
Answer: 4 mA
